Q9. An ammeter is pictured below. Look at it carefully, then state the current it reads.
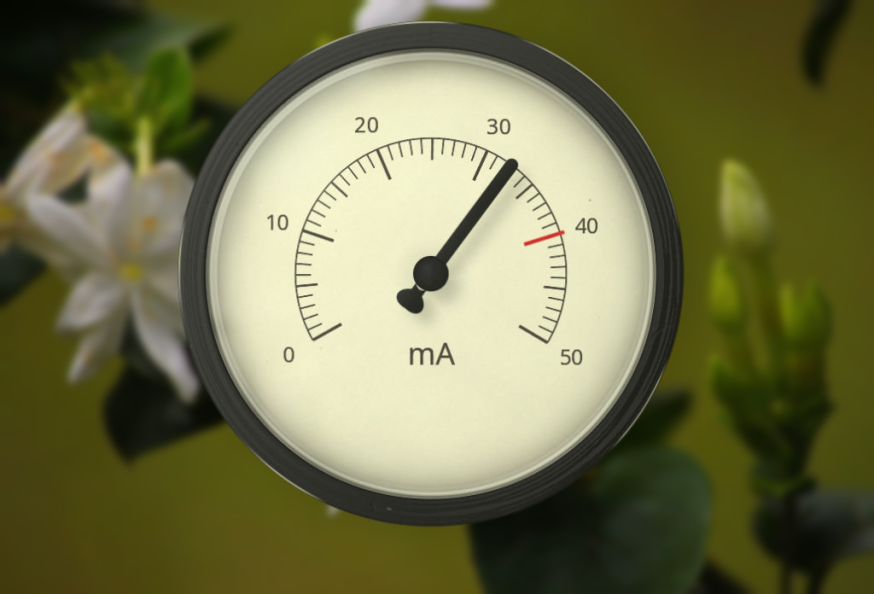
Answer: 32.5 mA
